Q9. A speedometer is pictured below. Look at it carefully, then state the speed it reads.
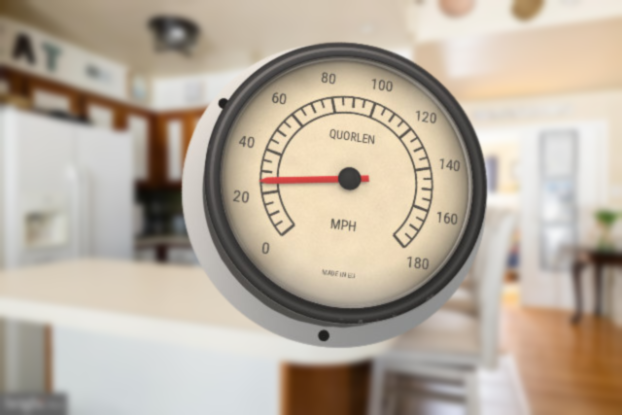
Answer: 25 mph
